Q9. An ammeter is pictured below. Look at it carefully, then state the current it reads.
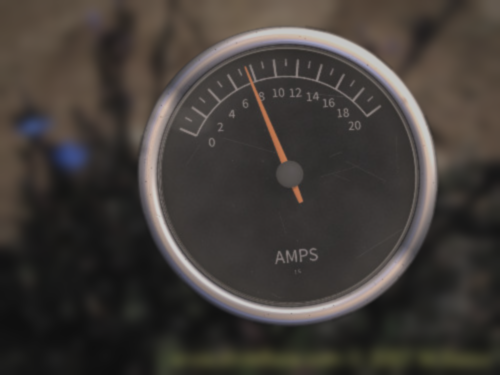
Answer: 7.5 A
